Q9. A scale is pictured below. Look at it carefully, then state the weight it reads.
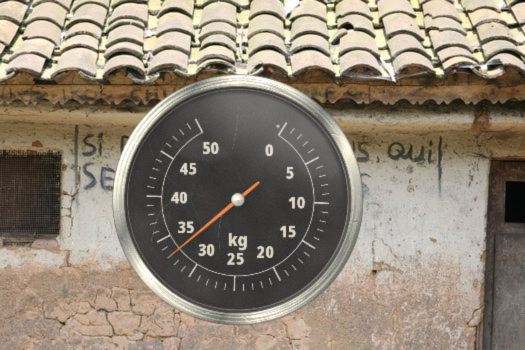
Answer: 33 kg
